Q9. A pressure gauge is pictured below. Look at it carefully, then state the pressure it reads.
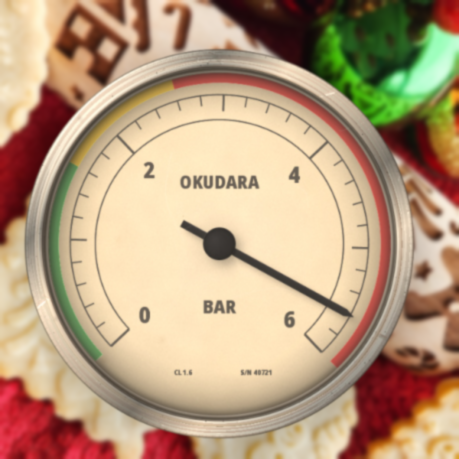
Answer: 5.6 bar
